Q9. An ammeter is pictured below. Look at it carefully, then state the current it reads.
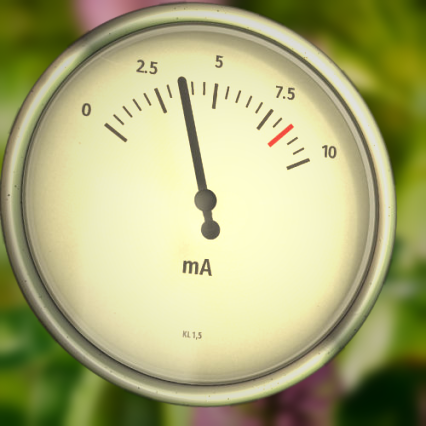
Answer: 3.5 mA
